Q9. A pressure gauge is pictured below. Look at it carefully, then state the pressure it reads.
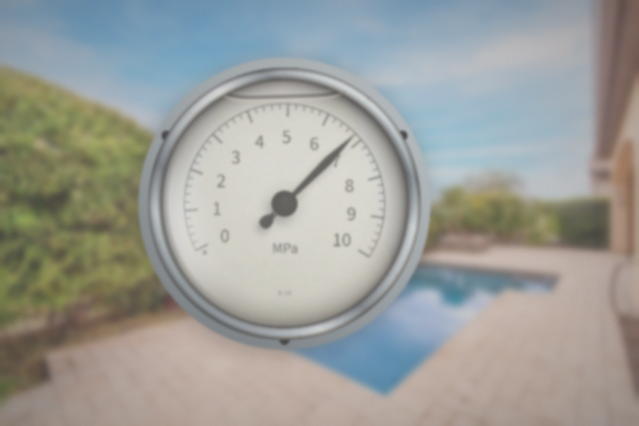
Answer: 6.8 MPa
